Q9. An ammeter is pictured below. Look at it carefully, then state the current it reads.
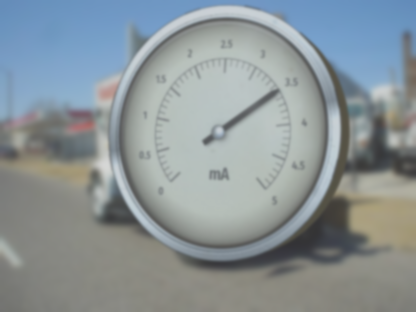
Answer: 3.5 mA
